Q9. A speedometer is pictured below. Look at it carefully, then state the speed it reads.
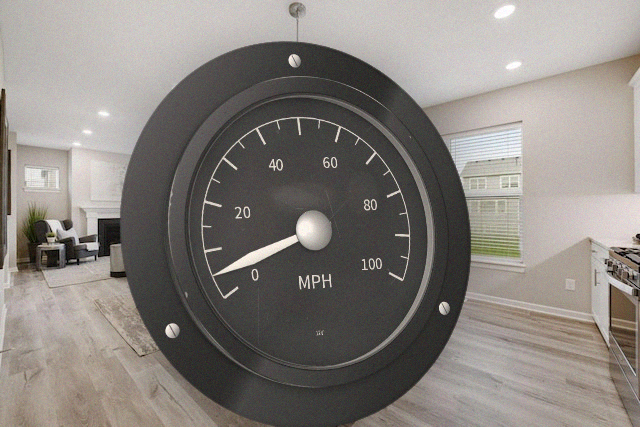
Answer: 5 mph
